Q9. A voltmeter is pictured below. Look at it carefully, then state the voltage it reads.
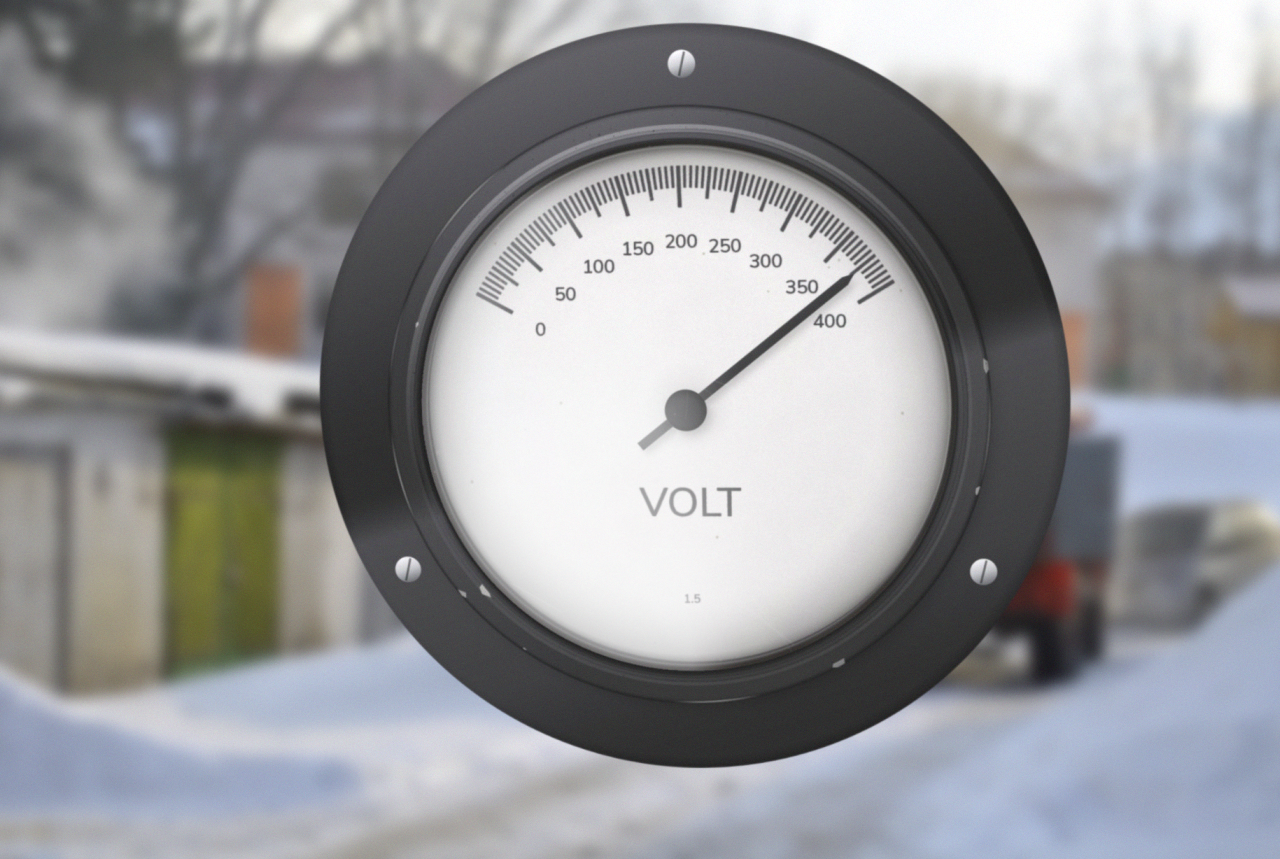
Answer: 375 V
